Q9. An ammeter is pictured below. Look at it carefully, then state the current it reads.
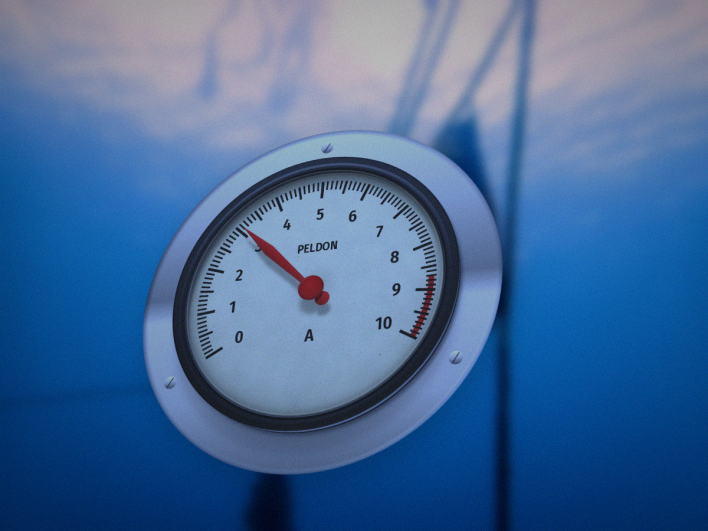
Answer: 3.1 A
